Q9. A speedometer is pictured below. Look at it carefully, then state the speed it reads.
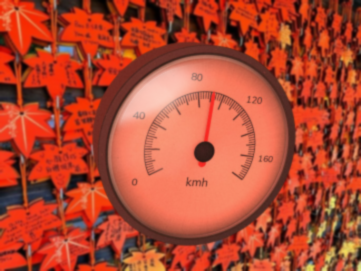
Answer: 90 km/h
